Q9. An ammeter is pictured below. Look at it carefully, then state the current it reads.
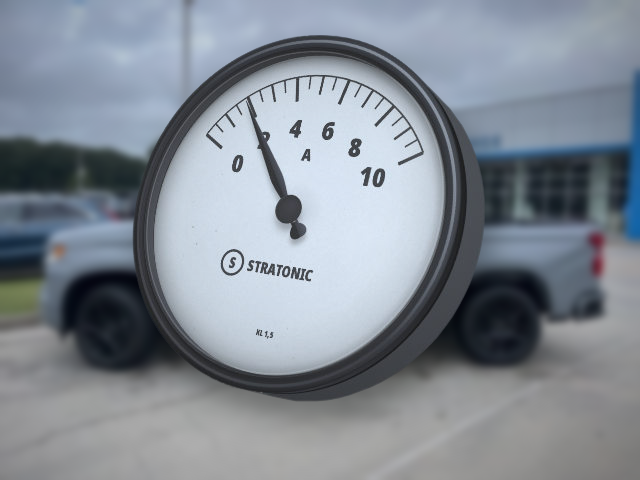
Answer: 2 A
